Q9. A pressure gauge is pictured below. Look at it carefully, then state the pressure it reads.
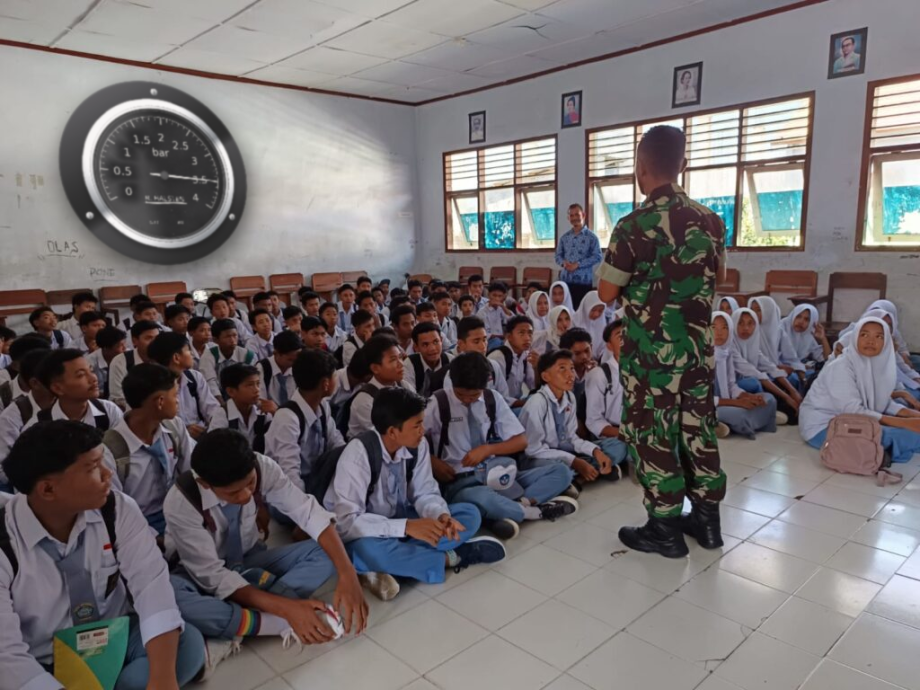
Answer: 3.5 bar
